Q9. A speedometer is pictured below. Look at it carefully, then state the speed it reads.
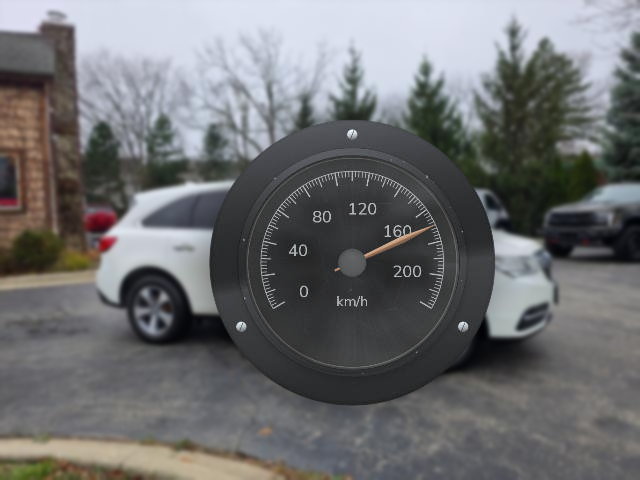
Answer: 170 km/h
